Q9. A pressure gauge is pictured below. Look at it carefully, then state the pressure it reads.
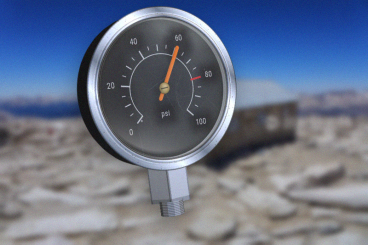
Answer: 60 psi
